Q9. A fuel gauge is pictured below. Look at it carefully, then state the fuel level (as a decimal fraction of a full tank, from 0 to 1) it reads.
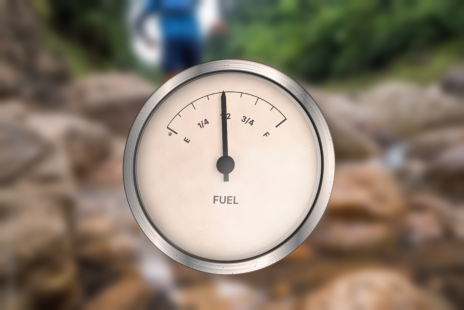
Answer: 0.5
